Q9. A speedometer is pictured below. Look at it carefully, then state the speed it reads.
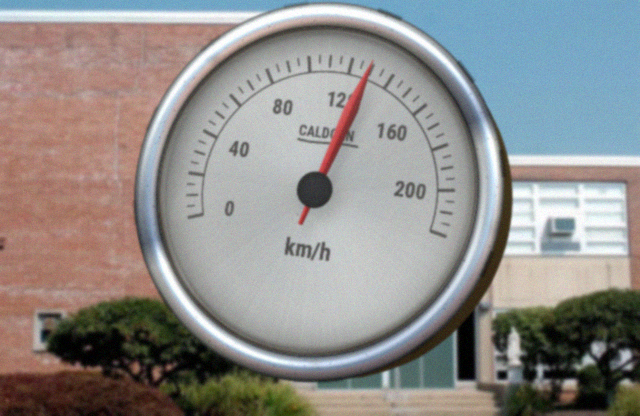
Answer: 130 km/h
